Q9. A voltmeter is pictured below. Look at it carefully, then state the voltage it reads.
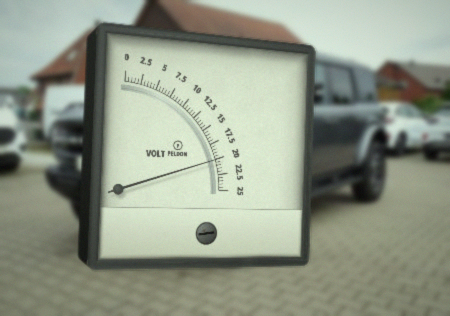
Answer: 20 V
